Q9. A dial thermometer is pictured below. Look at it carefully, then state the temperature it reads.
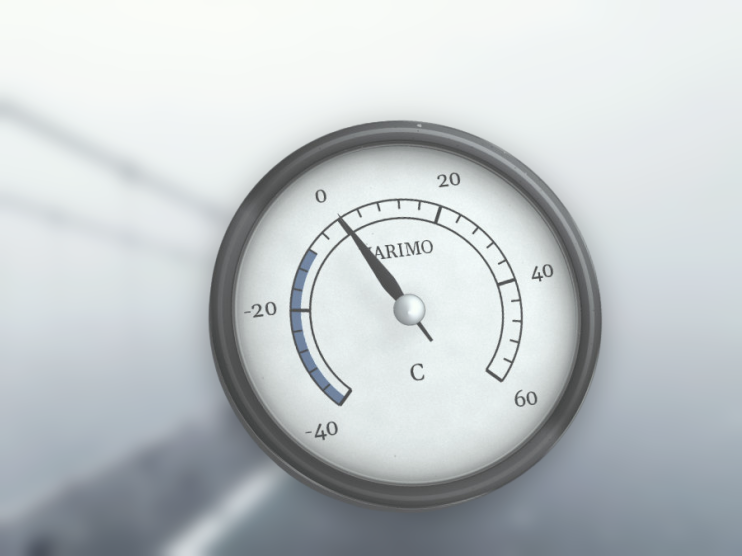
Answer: 0 °C
